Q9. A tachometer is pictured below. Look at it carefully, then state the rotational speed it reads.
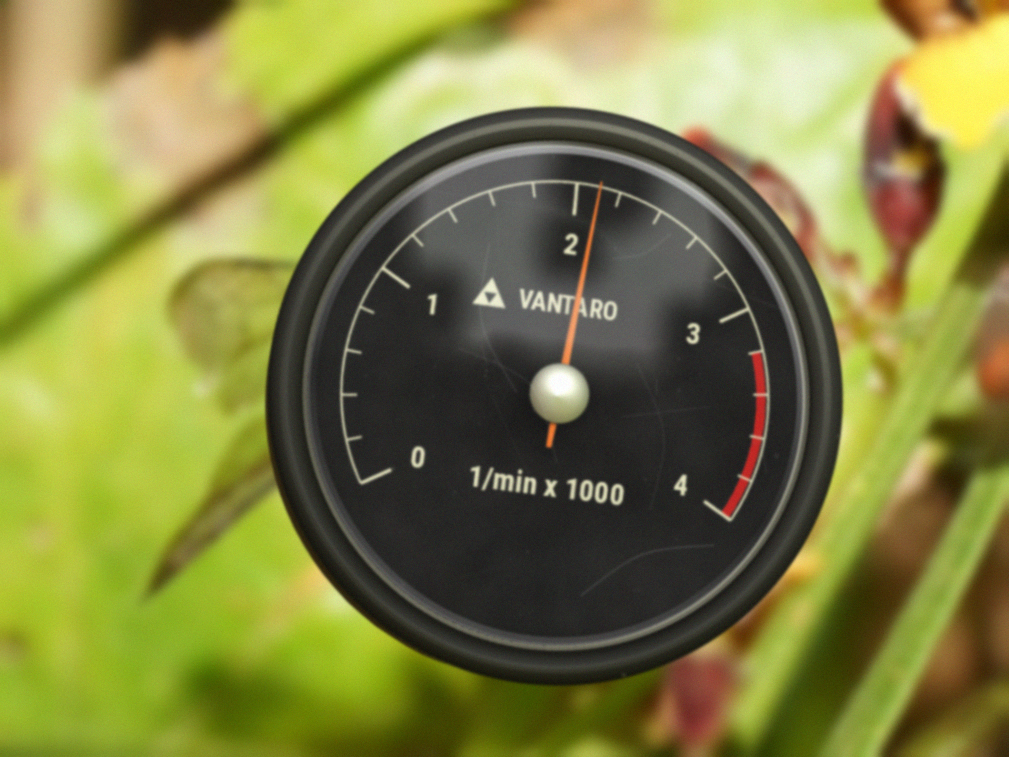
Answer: 2100 rpm
